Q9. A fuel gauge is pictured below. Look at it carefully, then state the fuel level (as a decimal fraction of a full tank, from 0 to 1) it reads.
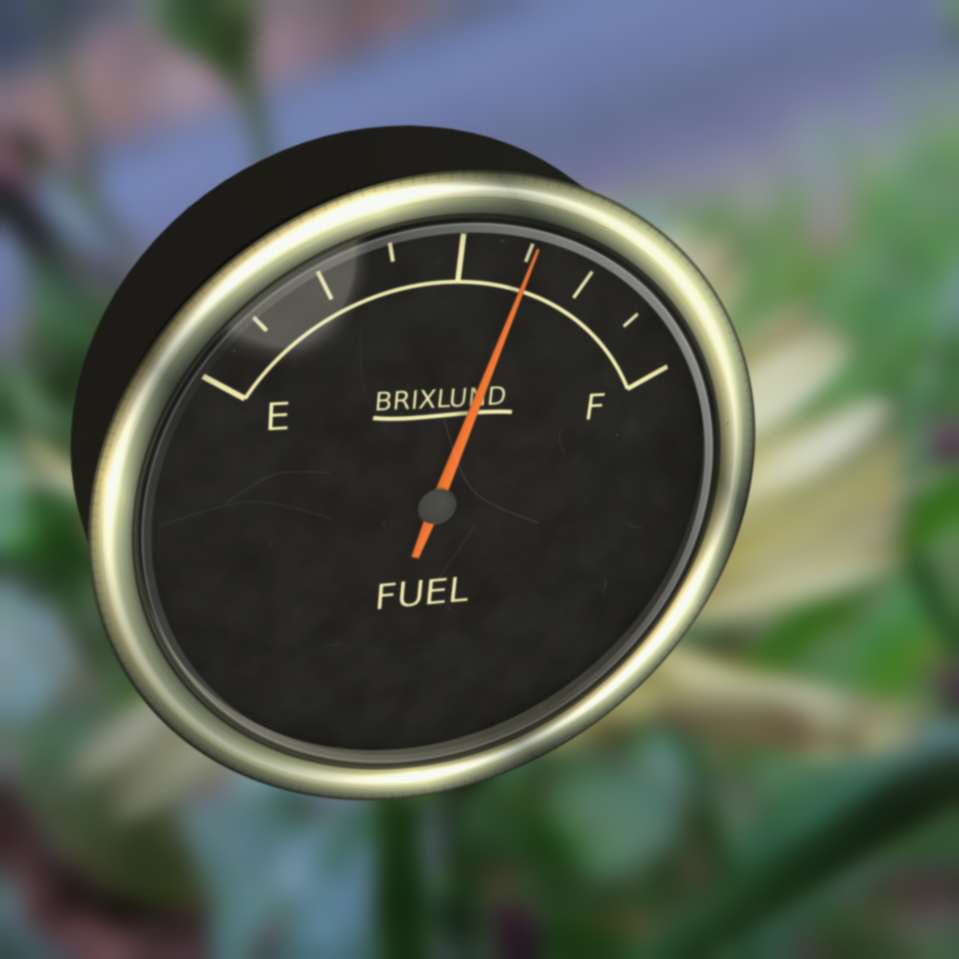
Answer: 0.625
